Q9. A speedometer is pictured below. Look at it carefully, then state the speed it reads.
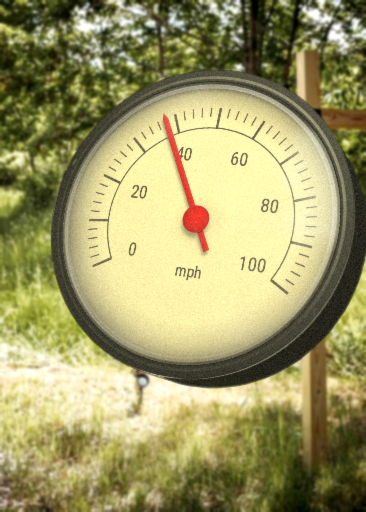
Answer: 38 mph
